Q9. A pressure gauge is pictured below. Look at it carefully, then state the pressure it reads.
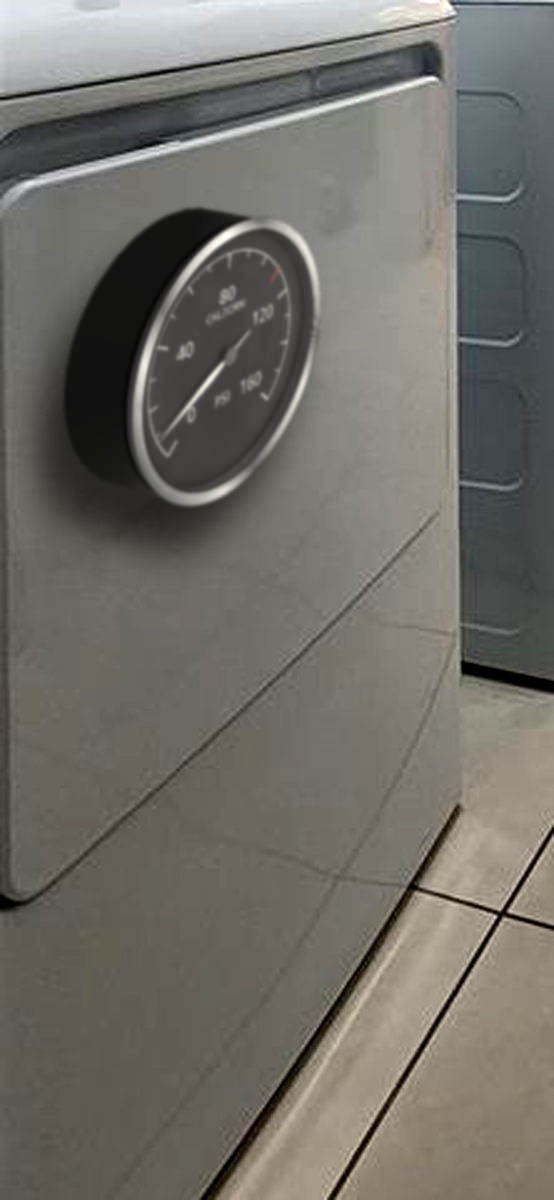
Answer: 10 psi
